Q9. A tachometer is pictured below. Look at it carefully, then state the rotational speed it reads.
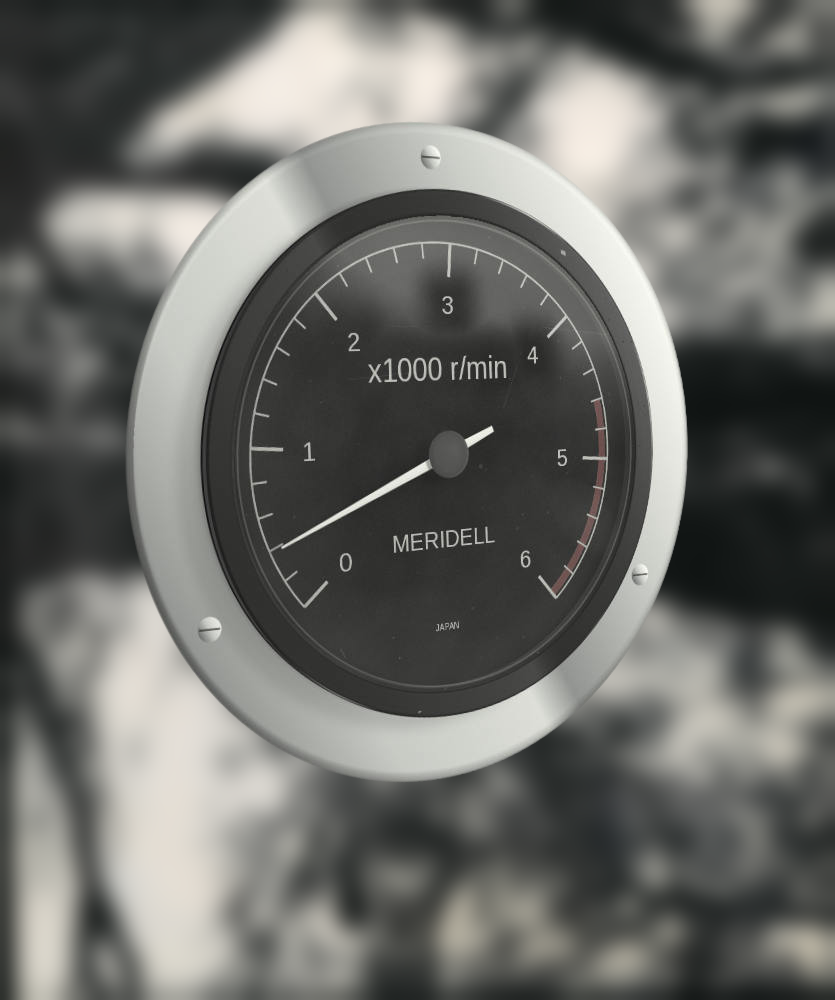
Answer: 400 rpm
